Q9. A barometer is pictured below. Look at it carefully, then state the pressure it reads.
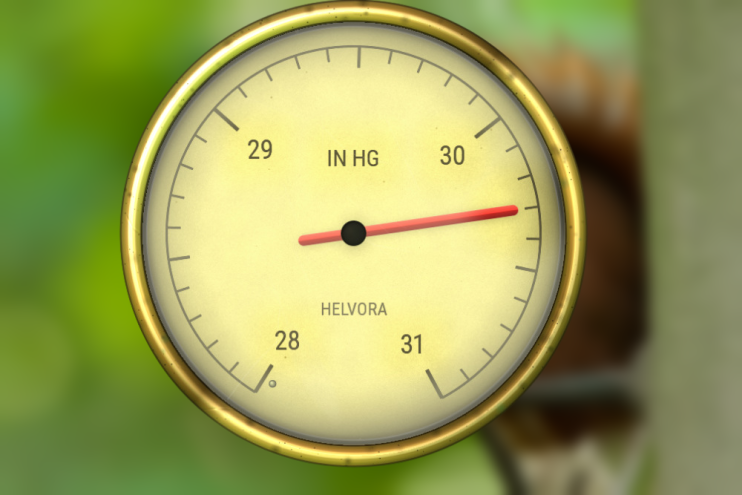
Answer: 30.3 inHg
